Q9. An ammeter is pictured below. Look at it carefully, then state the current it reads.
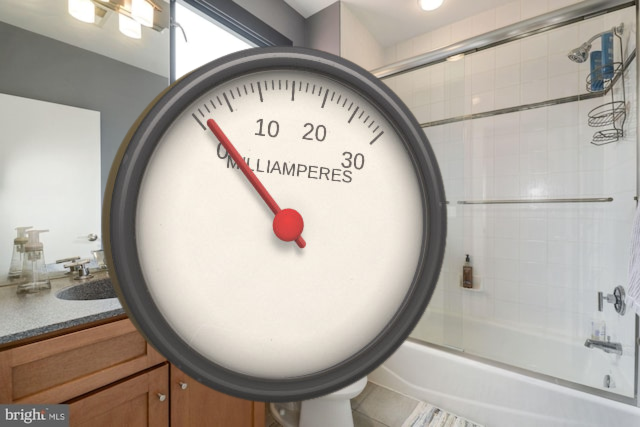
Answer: 1 mA
